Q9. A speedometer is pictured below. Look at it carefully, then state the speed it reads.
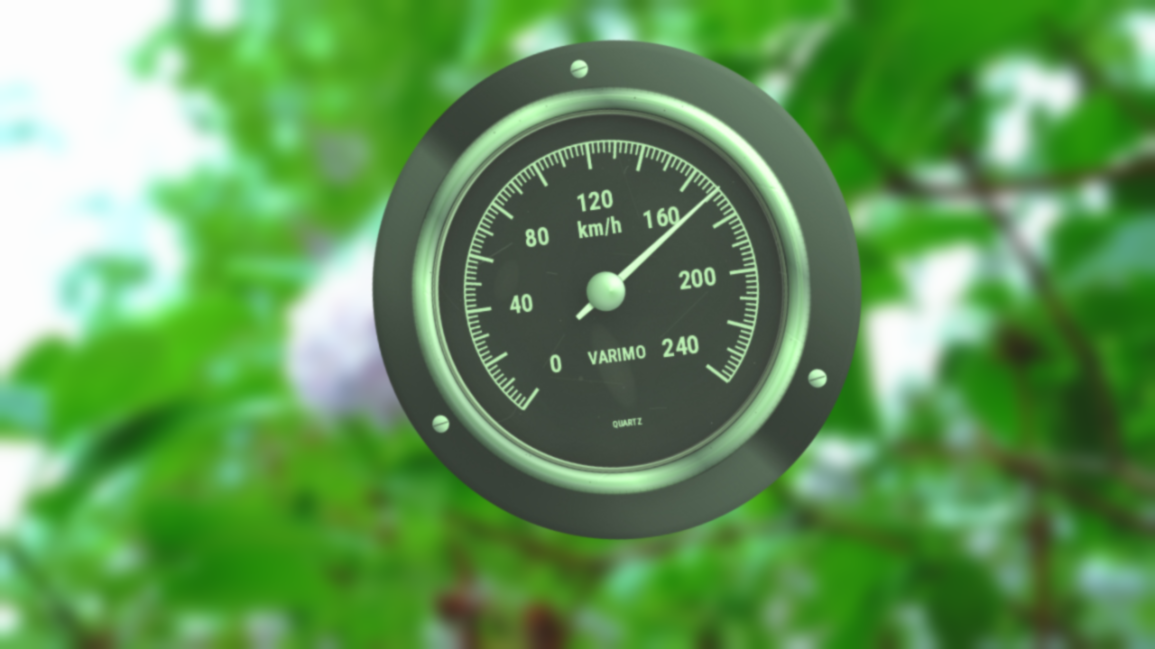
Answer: 170 km/h
